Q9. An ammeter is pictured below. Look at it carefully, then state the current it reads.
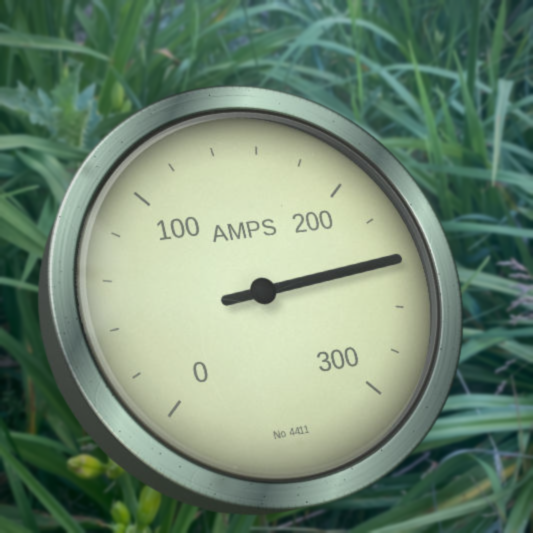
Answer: 240 A
